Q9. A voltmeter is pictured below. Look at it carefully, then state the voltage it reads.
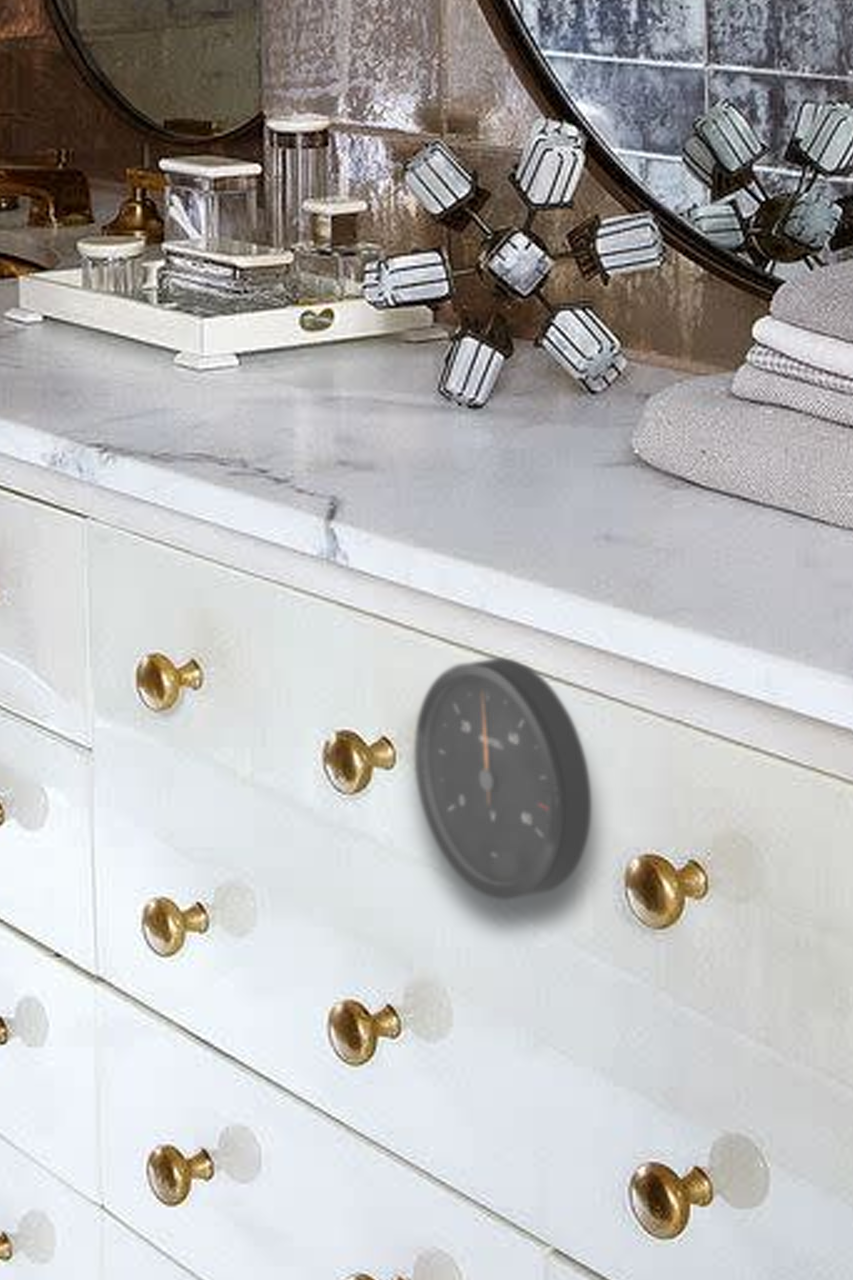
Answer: 30 V
